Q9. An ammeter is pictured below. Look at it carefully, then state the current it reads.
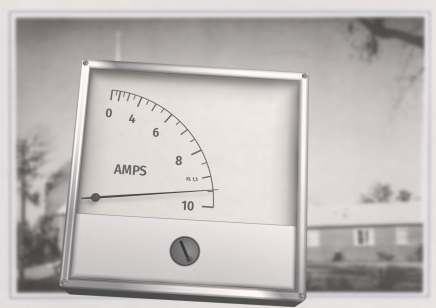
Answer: 9.5 A
